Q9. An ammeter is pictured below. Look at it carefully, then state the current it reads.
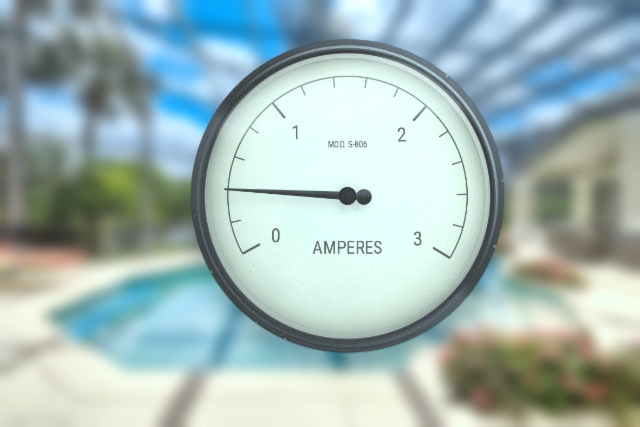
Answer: 0.4 A
